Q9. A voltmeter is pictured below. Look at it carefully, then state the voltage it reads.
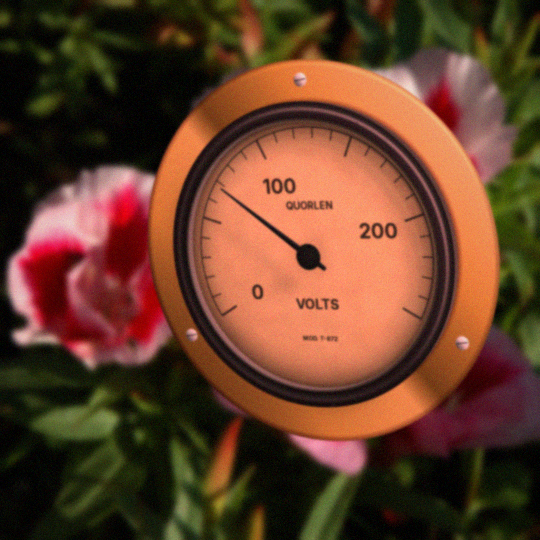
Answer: 70 V
